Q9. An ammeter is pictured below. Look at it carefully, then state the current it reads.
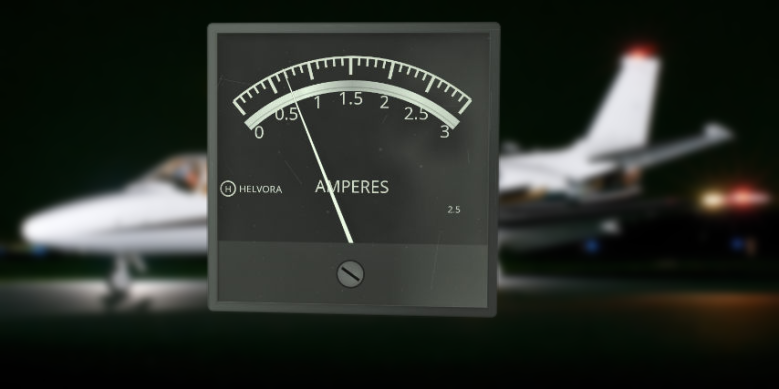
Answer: 0.7 A
